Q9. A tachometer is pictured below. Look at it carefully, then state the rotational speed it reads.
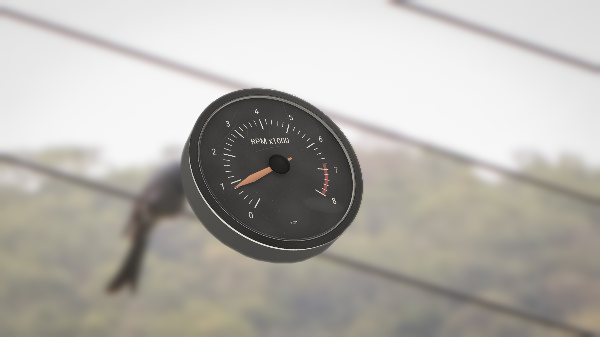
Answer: 800 rpm
